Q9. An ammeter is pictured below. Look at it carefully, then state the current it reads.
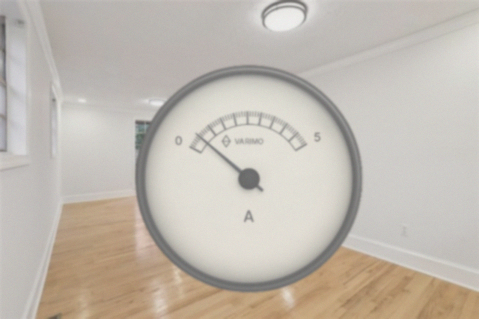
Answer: 0.5 A
